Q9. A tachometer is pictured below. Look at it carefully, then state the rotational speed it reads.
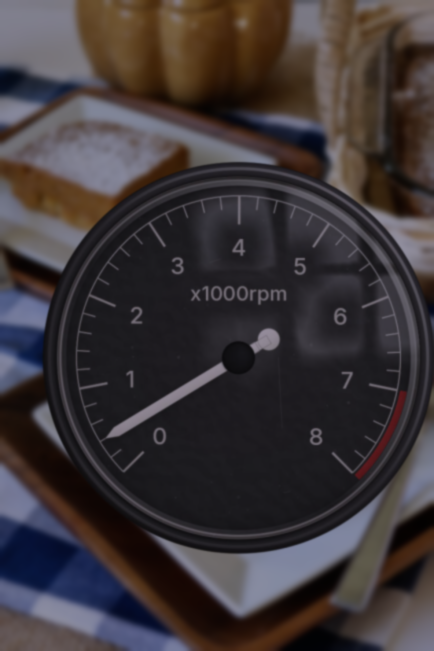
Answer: 400 rpm
